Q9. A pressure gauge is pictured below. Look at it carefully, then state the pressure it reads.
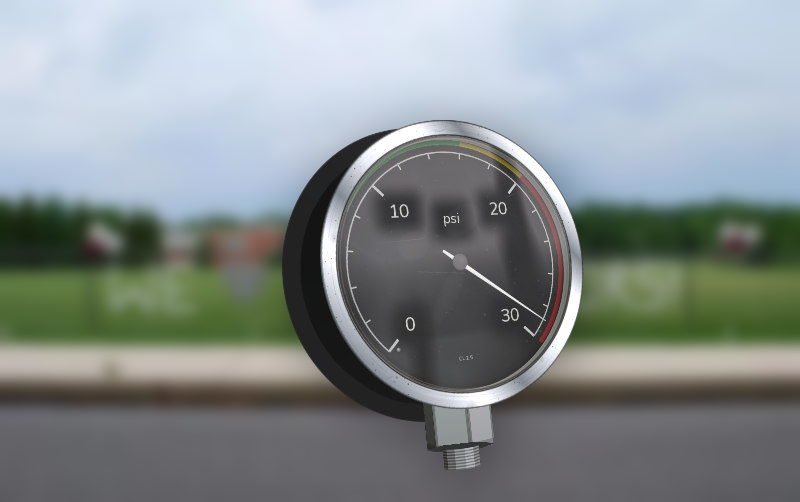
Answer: 29 psi
